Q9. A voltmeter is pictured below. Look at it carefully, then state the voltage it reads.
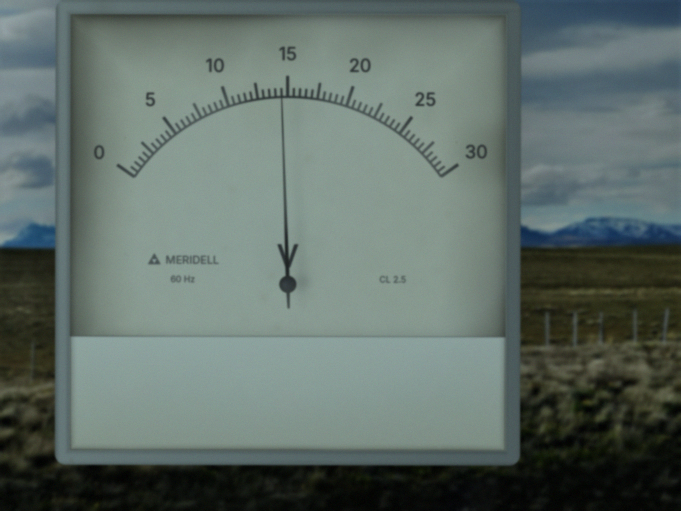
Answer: 14.5 V
